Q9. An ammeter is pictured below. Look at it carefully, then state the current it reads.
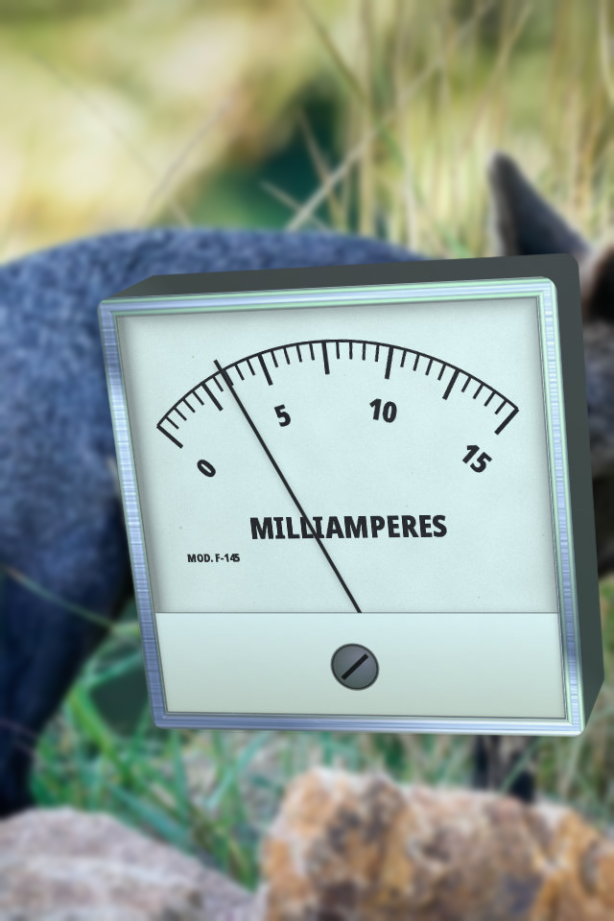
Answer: 3.5 mA
